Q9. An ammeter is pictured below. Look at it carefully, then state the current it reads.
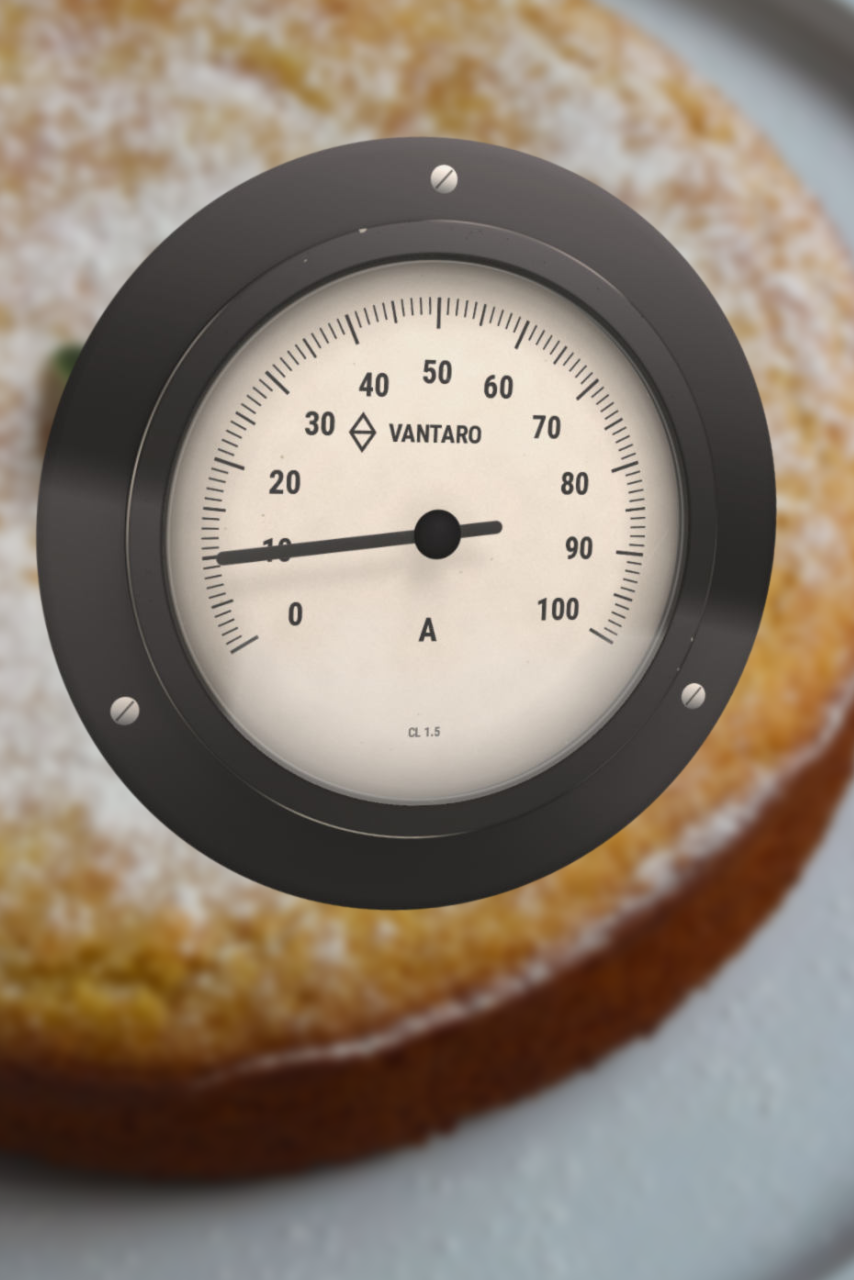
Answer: 10 A
